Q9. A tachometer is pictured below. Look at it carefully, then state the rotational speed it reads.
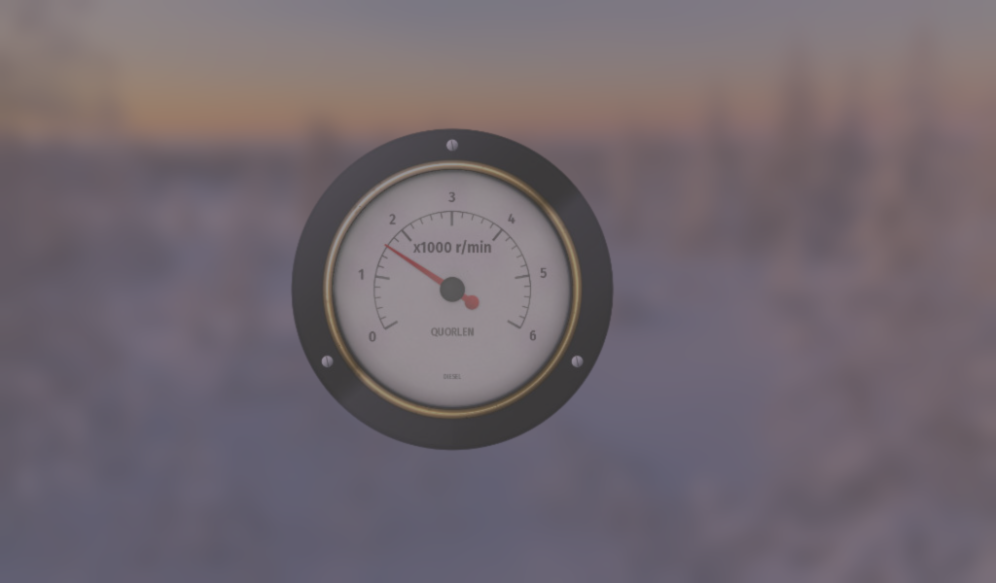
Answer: 1600 rpm
